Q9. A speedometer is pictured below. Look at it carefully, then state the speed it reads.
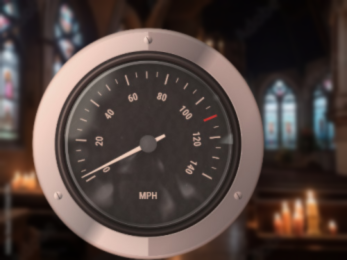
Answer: 2.5 mph
